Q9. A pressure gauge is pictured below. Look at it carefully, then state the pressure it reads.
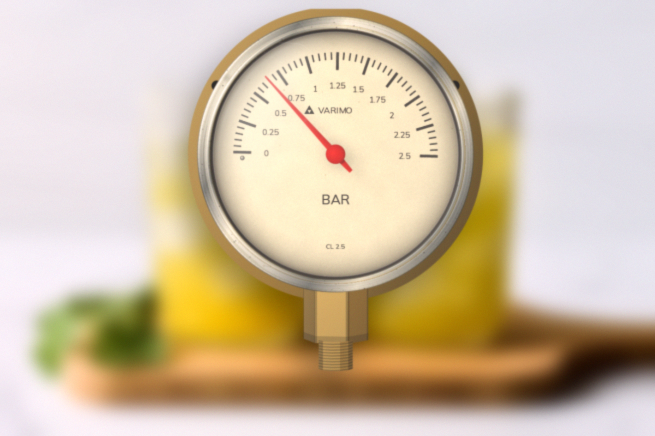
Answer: 0.65 bar
